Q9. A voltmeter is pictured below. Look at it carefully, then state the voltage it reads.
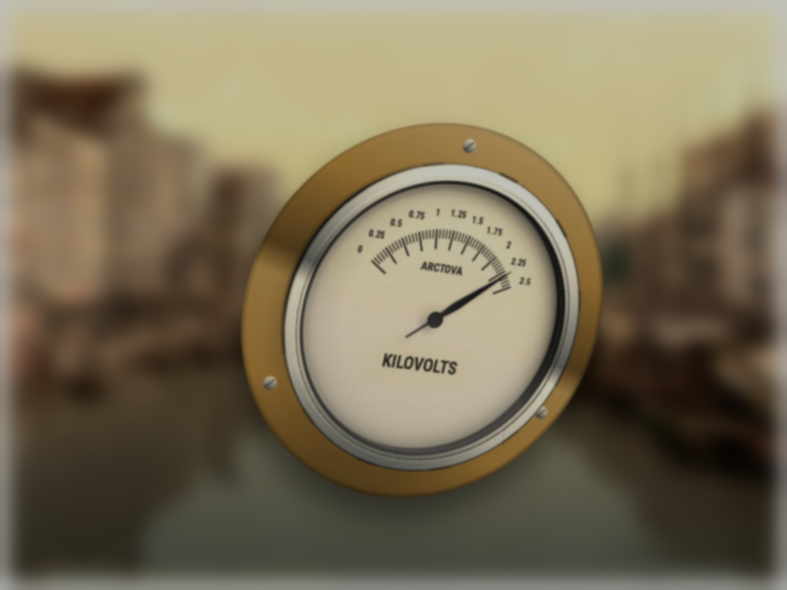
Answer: 2.25 kV
